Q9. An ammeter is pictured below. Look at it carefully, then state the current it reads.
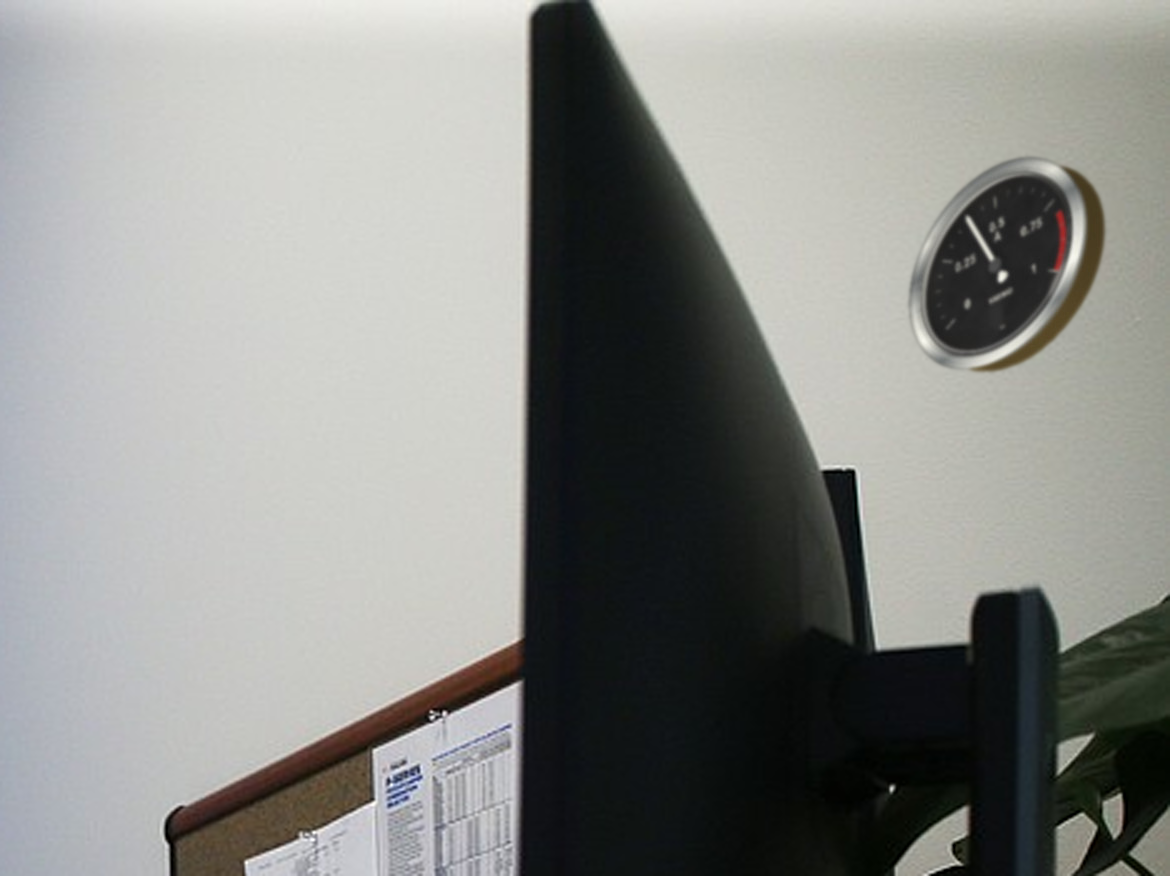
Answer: 0.4 A
